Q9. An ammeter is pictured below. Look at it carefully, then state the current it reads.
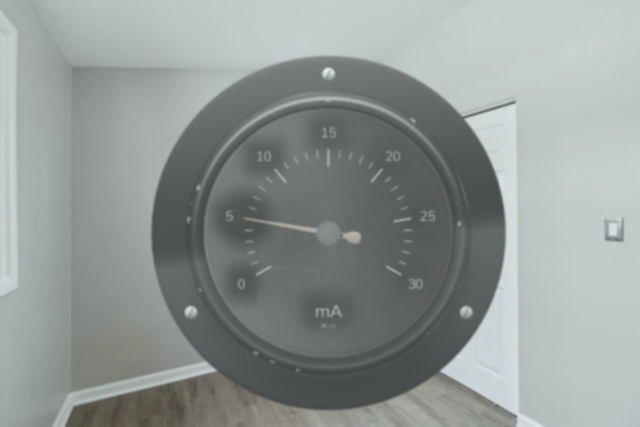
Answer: 5 mA
